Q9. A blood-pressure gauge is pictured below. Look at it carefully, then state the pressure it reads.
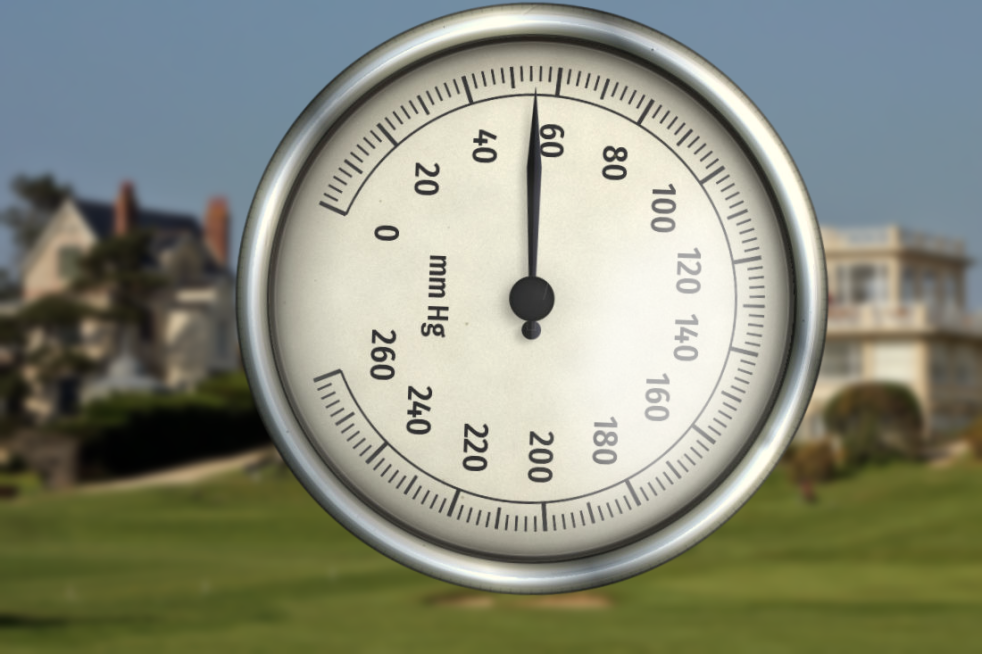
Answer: 55 mmHg
